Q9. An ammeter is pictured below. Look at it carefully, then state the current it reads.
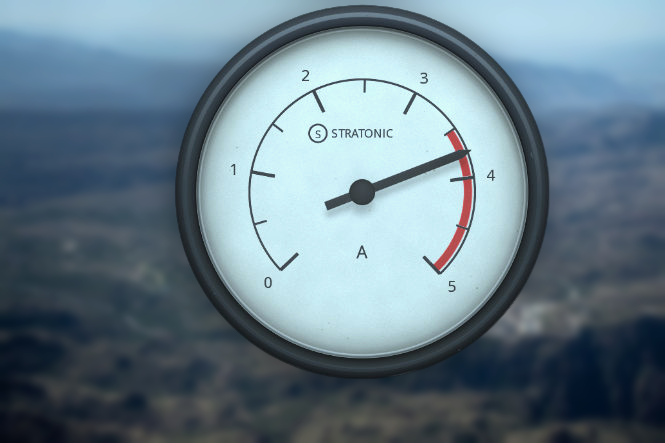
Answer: 3.75 A
